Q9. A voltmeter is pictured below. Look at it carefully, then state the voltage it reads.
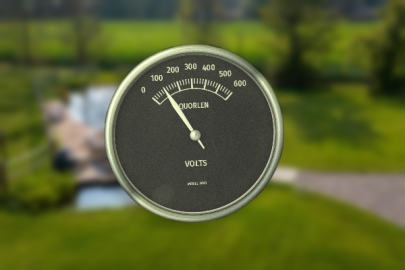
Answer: 100 V
